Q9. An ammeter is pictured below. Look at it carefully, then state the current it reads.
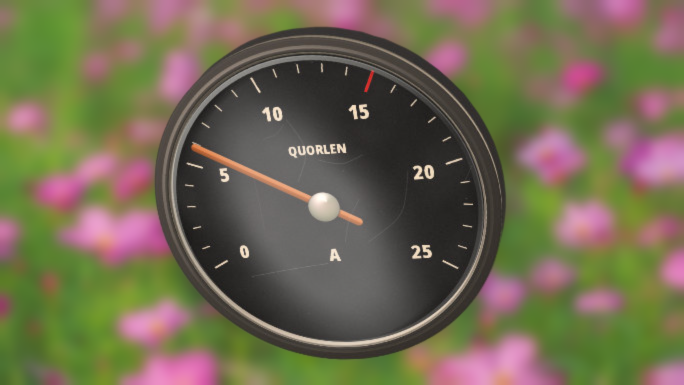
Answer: 6 A
